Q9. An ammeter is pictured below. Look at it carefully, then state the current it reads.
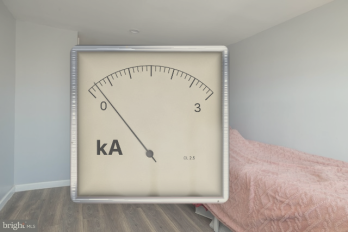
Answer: 0.2 kA
